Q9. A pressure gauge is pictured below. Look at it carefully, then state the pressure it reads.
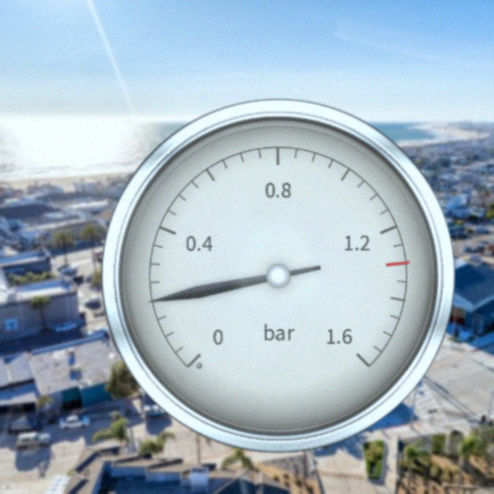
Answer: 0.2 bar
